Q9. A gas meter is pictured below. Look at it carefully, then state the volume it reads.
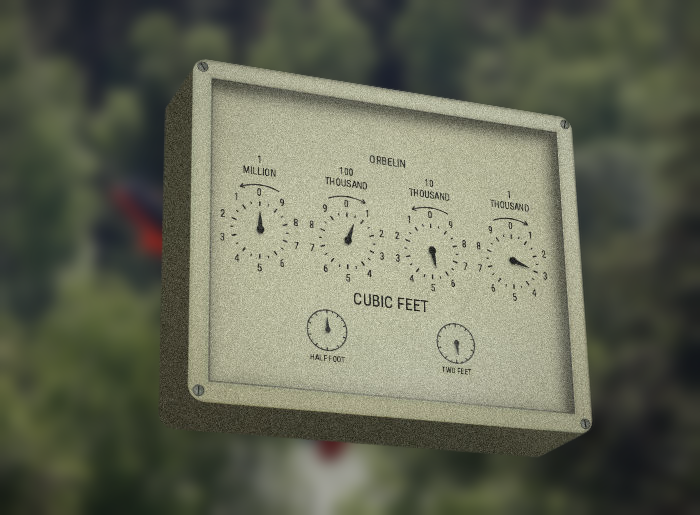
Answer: 5300 ft³
